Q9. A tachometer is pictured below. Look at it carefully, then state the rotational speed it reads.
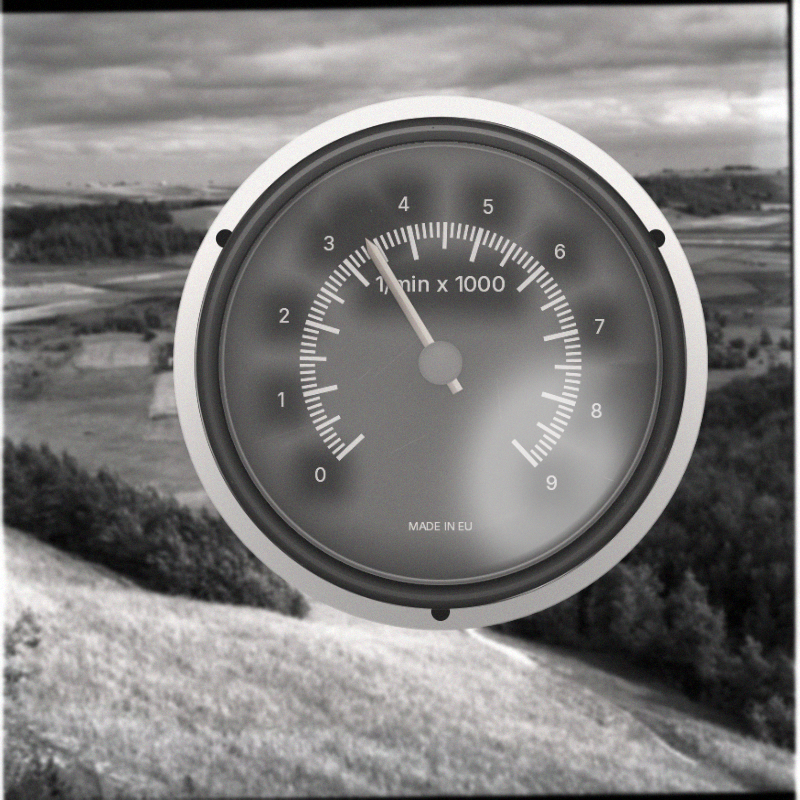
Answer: 3400 rpm
